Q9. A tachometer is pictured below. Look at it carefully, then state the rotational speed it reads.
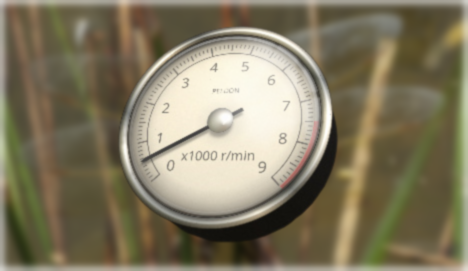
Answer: 500 rpm
